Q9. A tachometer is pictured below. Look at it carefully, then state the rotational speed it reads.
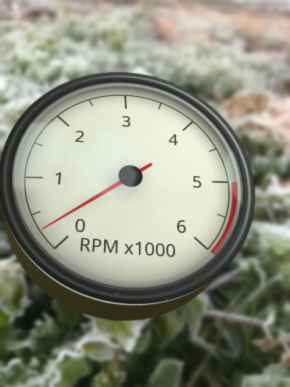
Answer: 250 rpm
